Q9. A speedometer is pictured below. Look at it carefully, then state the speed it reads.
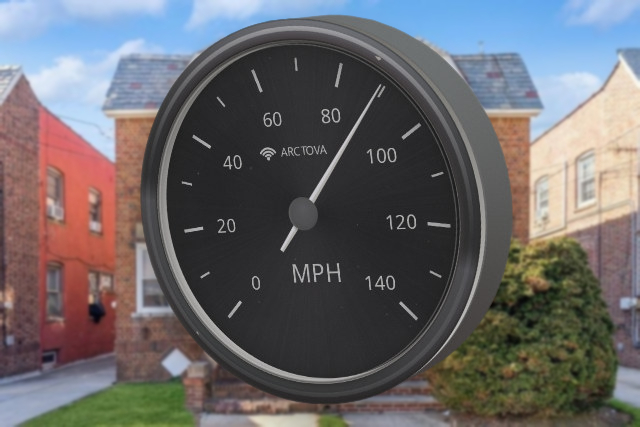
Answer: 90 mph
